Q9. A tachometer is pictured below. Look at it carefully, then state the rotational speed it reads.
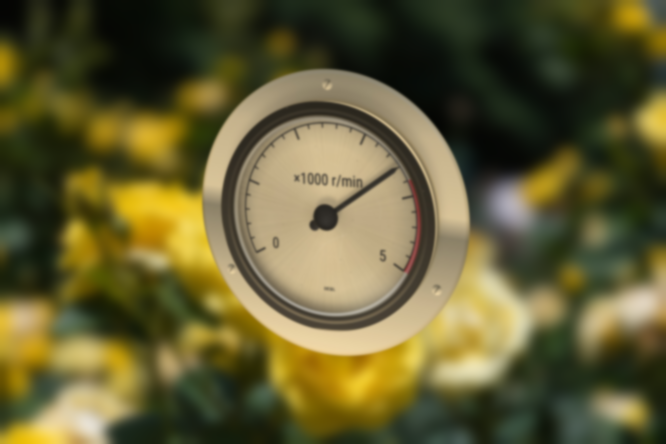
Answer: 3600 rpm
